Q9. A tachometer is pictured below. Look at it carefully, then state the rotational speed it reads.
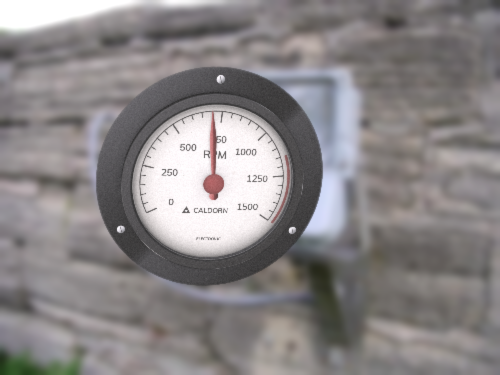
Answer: 700 rpm
